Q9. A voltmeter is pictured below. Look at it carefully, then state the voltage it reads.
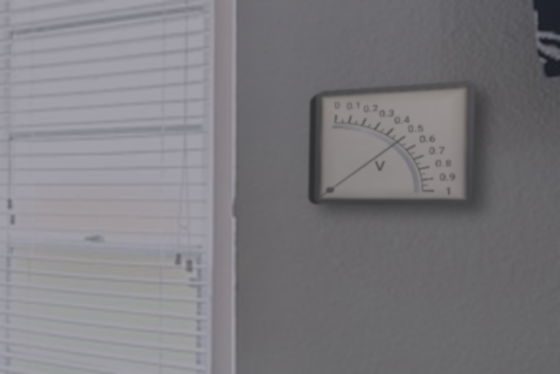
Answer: 0.5 V
